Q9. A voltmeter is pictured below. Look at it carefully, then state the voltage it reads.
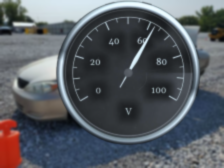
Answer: 62.5 V
